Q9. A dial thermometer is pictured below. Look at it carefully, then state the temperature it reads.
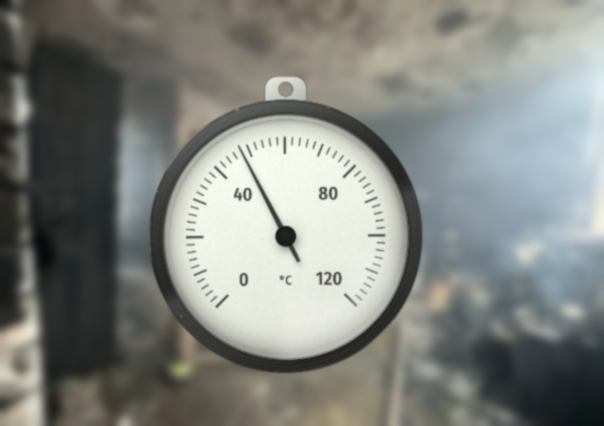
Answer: 48 °C
